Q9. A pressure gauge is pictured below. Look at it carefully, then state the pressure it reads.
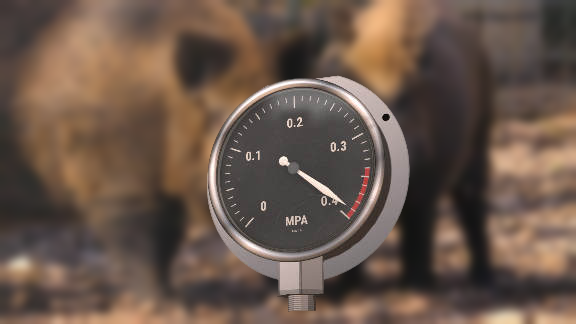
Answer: 0.39 MPa
